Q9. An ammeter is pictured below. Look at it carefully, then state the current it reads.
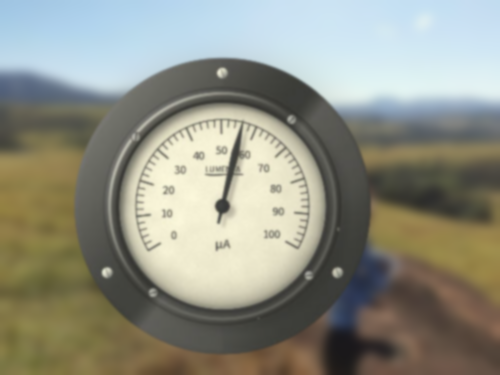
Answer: 56 µA
